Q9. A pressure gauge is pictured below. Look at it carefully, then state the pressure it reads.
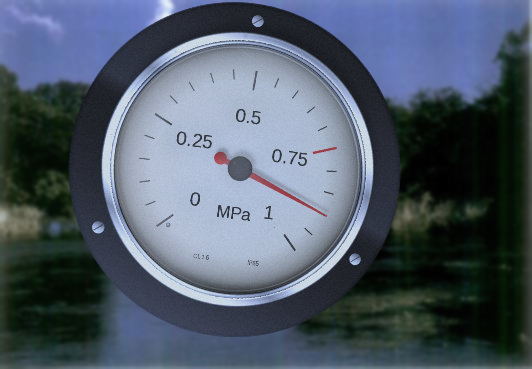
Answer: 0.9 MPa
